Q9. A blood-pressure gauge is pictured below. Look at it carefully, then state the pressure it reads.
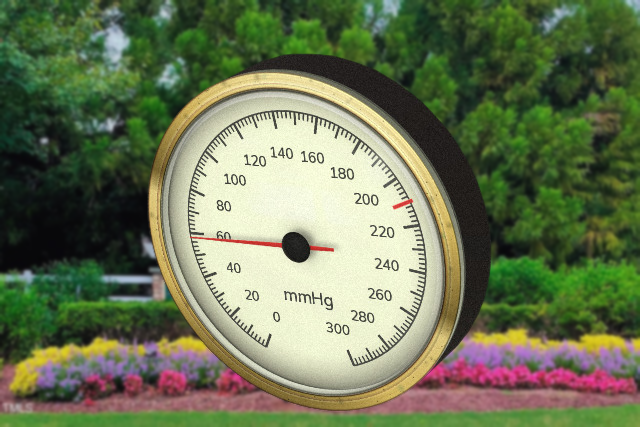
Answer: 60 mmHg
